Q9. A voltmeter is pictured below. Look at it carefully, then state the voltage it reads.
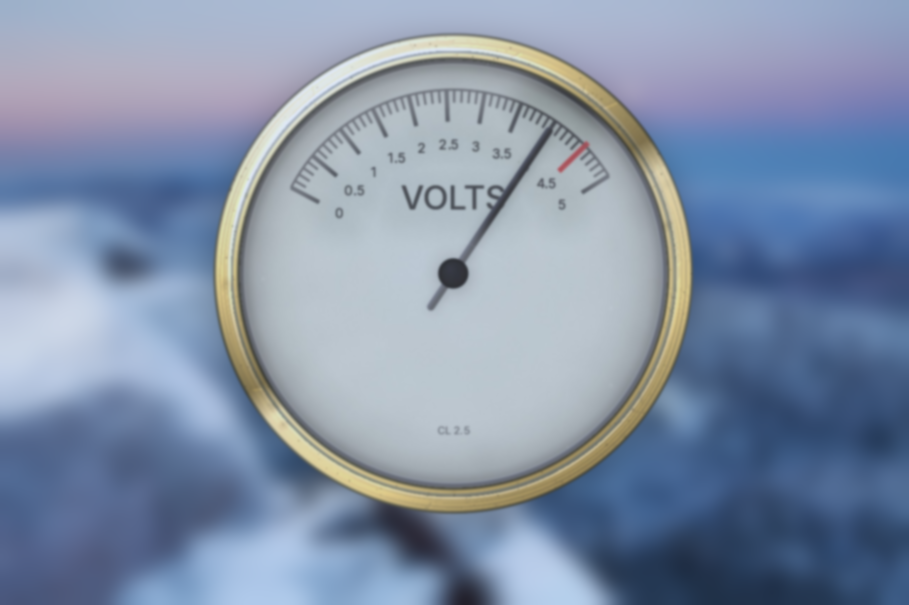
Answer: 4 V
